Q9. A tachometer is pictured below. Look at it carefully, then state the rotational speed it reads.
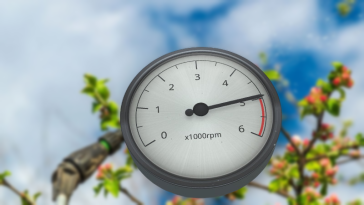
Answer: 5000 rpm
